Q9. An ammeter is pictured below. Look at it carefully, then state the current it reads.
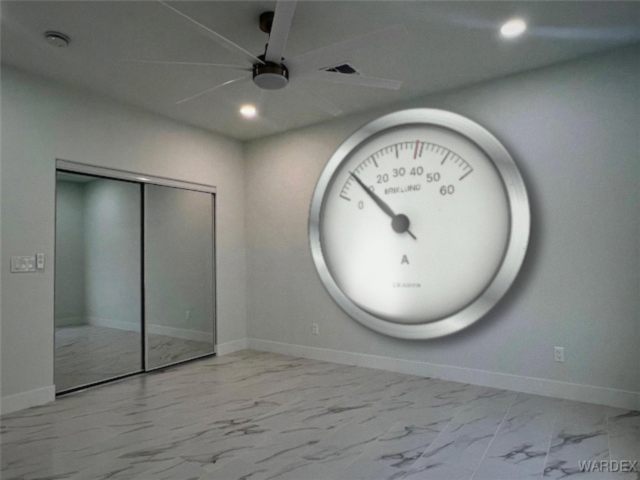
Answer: 10 A
